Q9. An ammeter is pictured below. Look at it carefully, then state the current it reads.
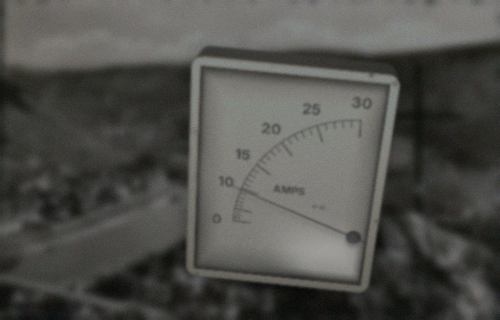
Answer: 10 A
